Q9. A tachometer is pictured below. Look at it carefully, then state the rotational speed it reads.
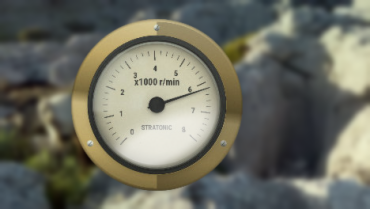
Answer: 6200 rpm
